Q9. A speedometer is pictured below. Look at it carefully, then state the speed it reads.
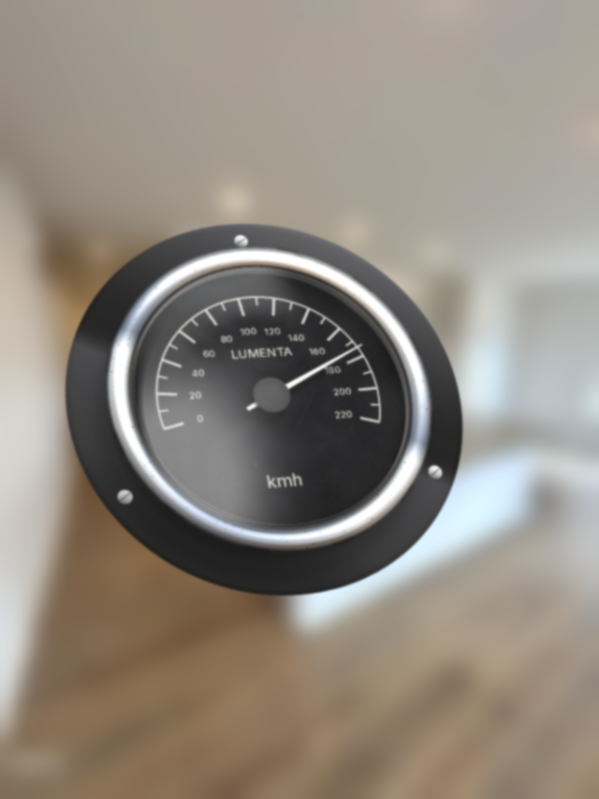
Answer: 175 km/h
